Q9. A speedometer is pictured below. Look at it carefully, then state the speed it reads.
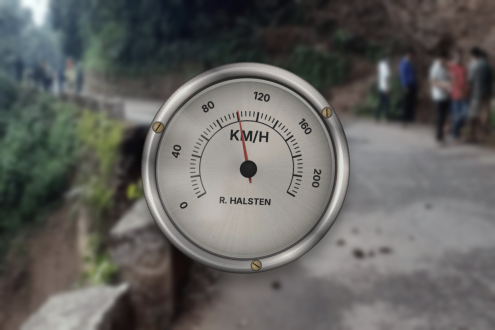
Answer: 100 km/h
